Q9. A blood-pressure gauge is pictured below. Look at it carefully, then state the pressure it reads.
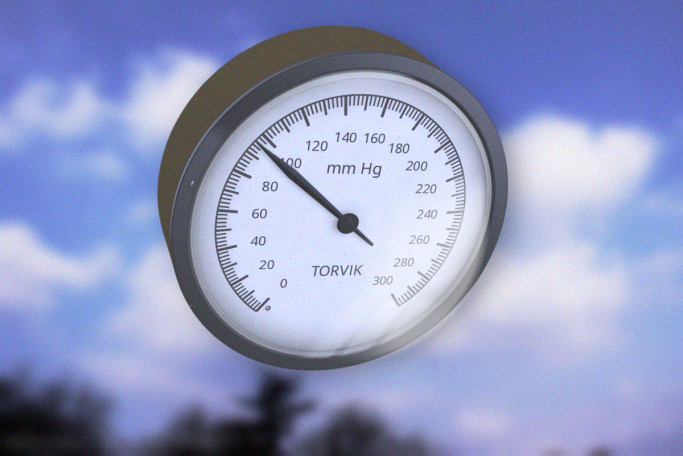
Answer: 96 mmHg
